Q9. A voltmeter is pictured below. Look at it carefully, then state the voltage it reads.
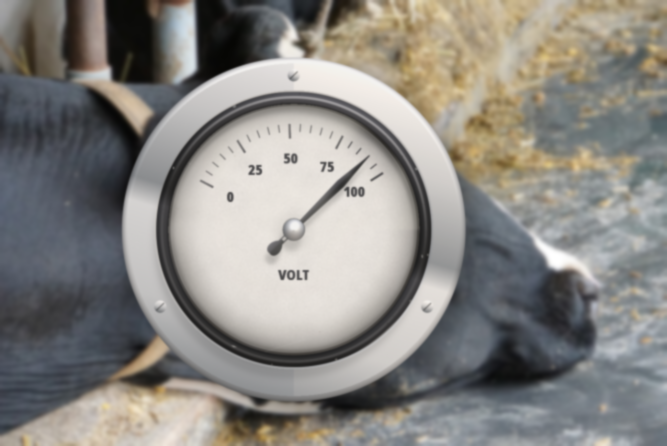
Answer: 90 V
